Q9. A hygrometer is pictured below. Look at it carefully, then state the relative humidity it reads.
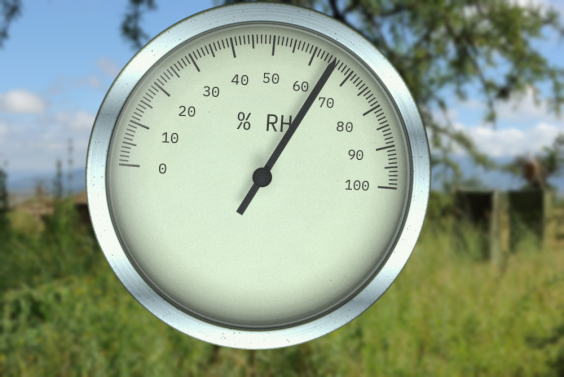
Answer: 65 %
